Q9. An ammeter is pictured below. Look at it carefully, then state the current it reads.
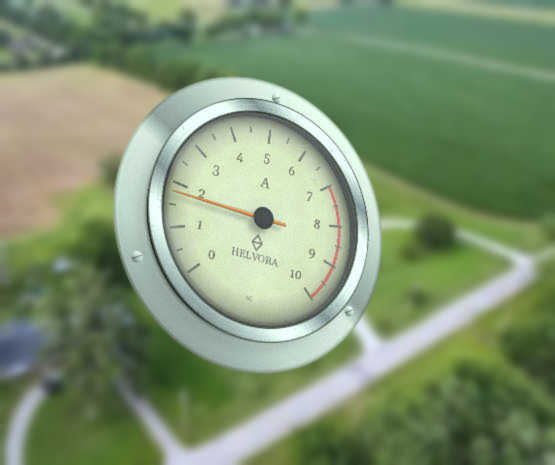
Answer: 1.75 A
